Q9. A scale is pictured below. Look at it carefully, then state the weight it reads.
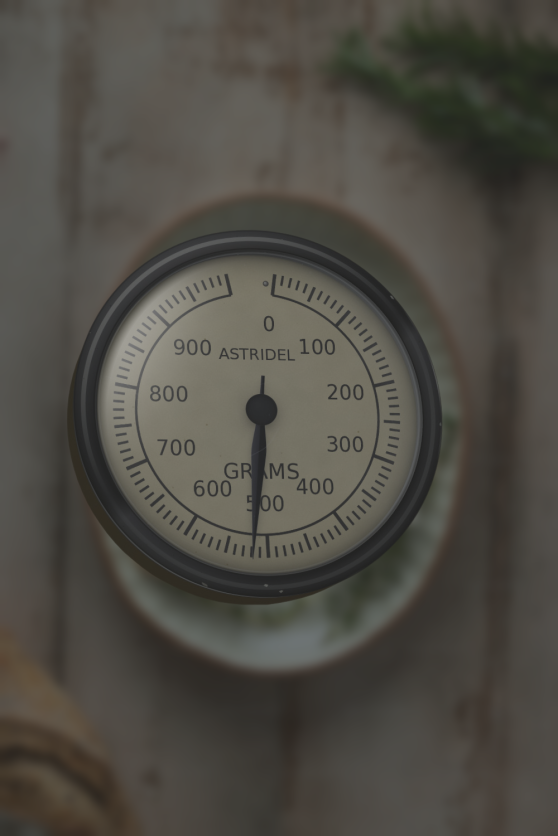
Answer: 520 g
